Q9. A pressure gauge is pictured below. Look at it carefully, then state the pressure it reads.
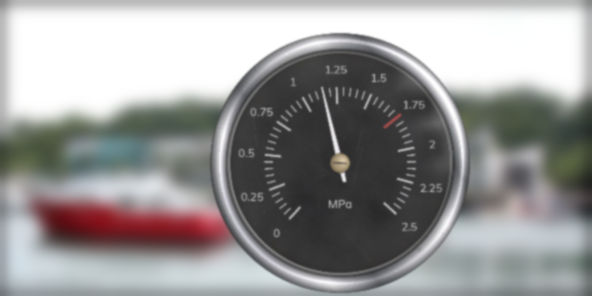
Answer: 1.15 MPa
